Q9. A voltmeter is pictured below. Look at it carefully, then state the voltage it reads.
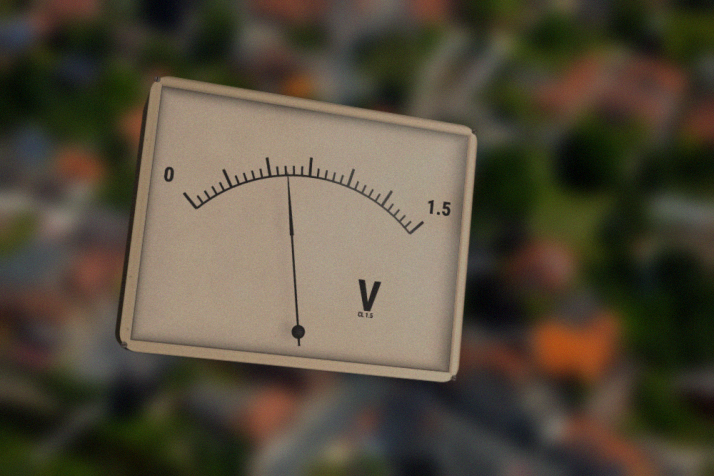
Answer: 0.6 V
